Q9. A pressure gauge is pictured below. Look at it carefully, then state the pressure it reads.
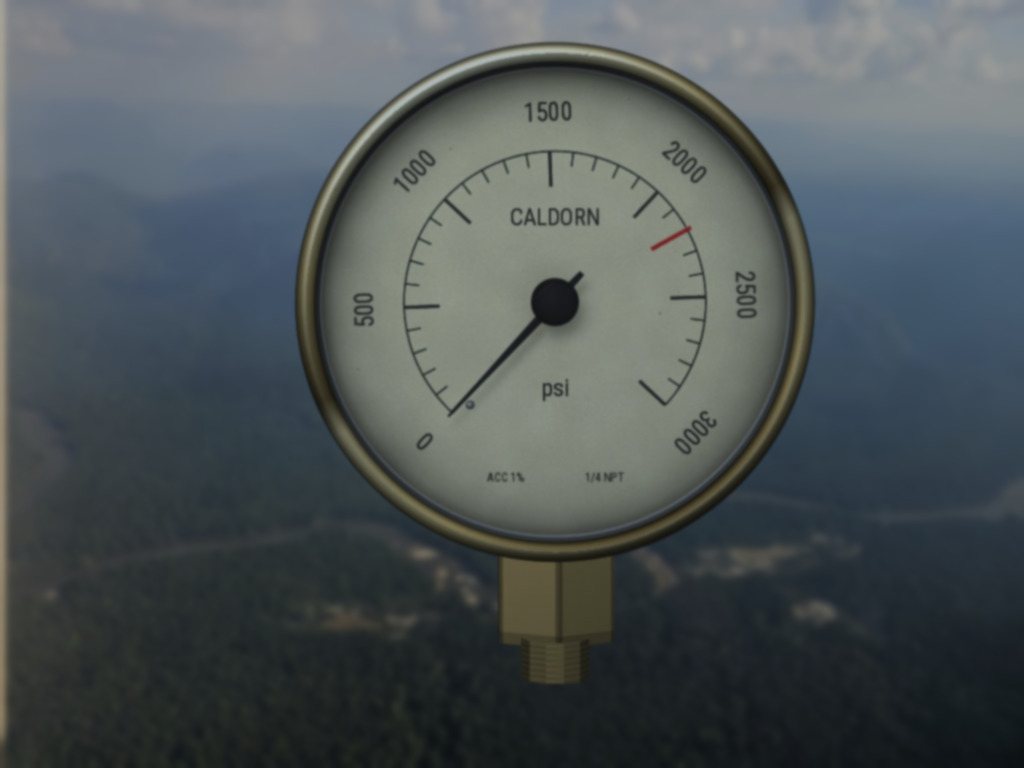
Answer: 0 psi
